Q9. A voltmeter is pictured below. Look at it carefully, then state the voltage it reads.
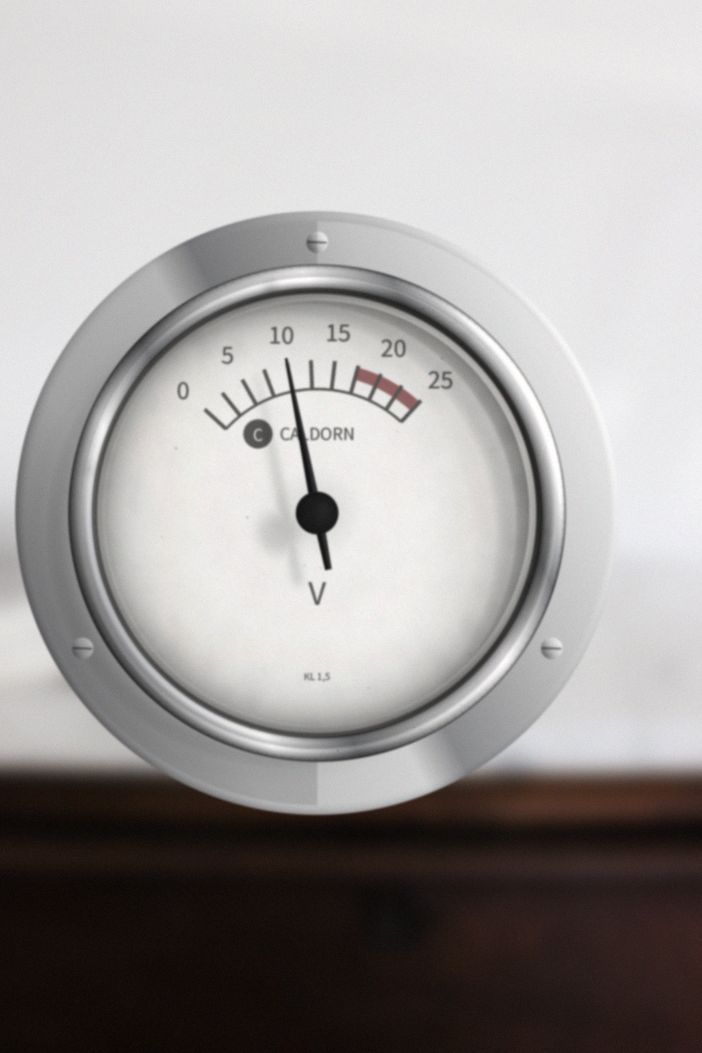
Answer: 10 V
